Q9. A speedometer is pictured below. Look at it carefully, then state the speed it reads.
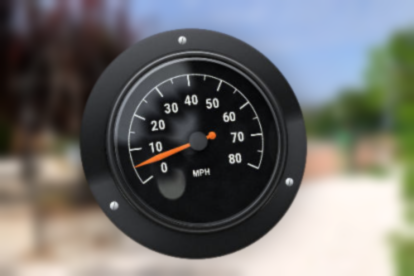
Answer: 5 mph
